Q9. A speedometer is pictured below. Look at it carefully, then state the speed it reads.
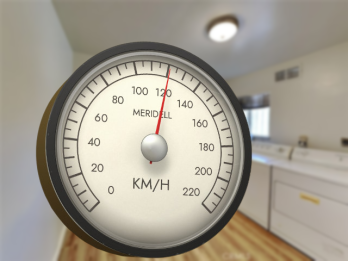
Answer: 120 km/h
